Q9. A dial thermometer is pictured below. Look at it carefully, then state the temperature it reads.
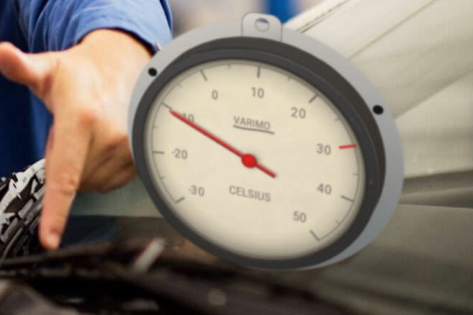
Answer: -10 °C
